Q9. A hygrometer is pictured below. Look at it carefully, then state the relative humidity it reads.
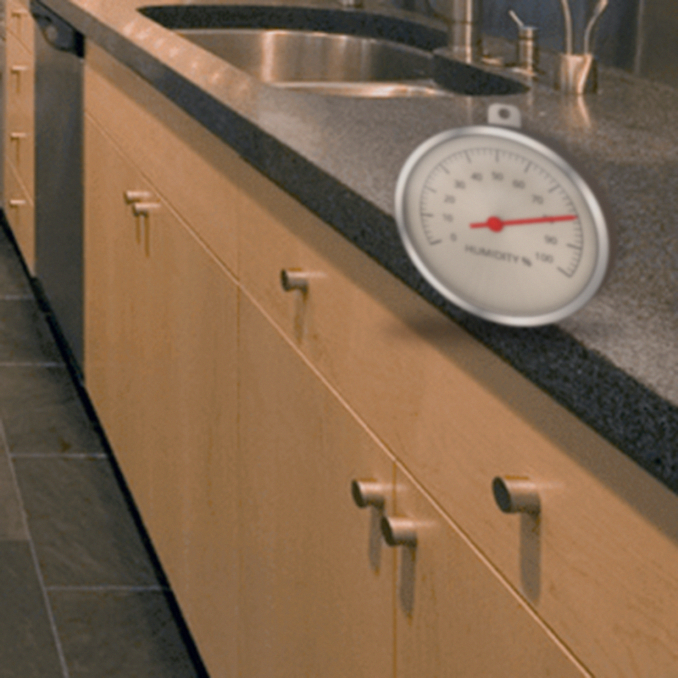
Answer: 80 %
